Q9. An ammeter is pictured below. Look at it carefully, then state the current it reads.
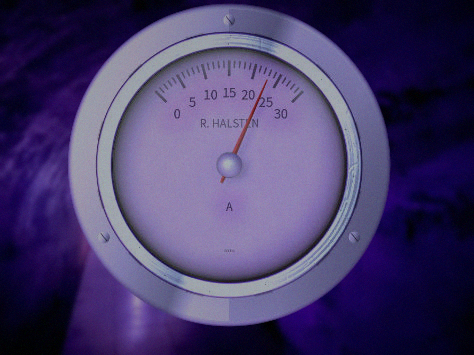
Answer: 23 A
